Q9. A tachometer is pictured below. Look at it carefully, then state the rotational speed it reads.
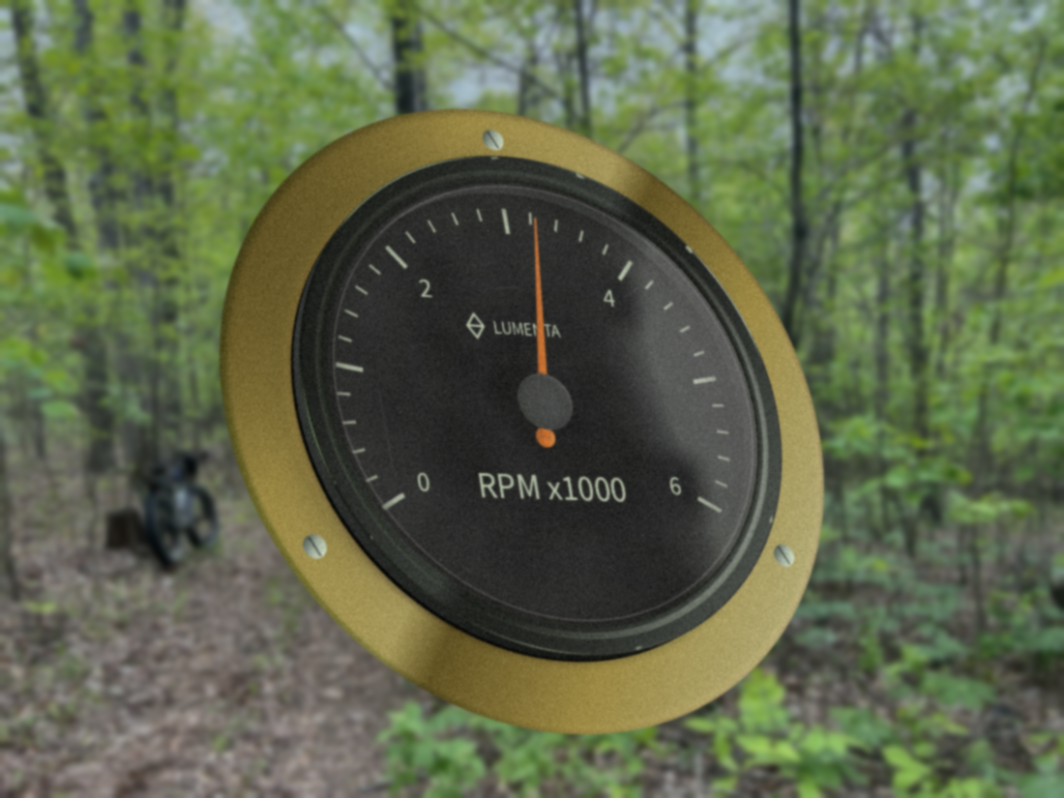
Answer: 3200 rpm
